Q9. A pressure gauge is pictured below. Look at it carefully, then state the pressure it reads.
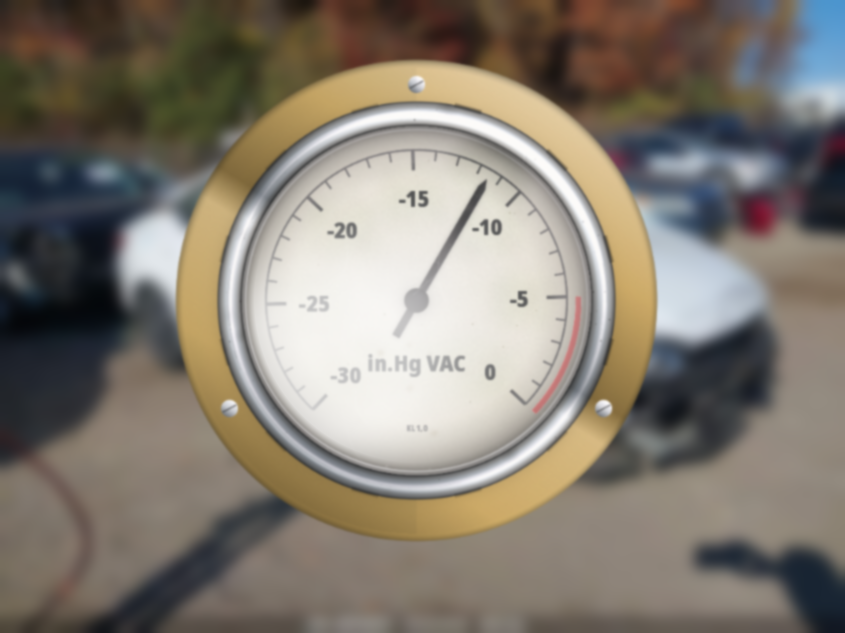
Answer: -11.5 inHg
